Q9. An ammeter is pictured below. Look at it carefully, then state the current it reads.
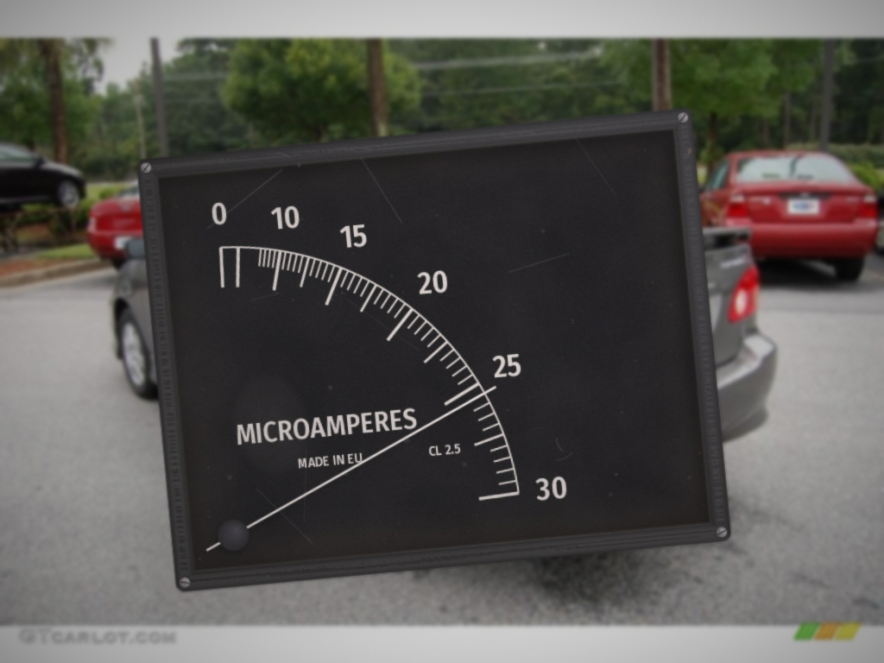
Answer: 25.5 µA
